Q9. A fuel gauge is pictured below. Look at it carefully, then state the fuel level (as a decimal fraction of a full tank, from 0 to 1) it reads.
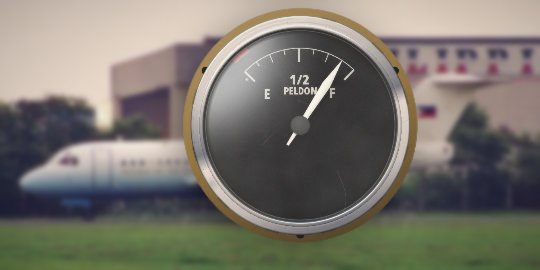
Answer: 0.875
